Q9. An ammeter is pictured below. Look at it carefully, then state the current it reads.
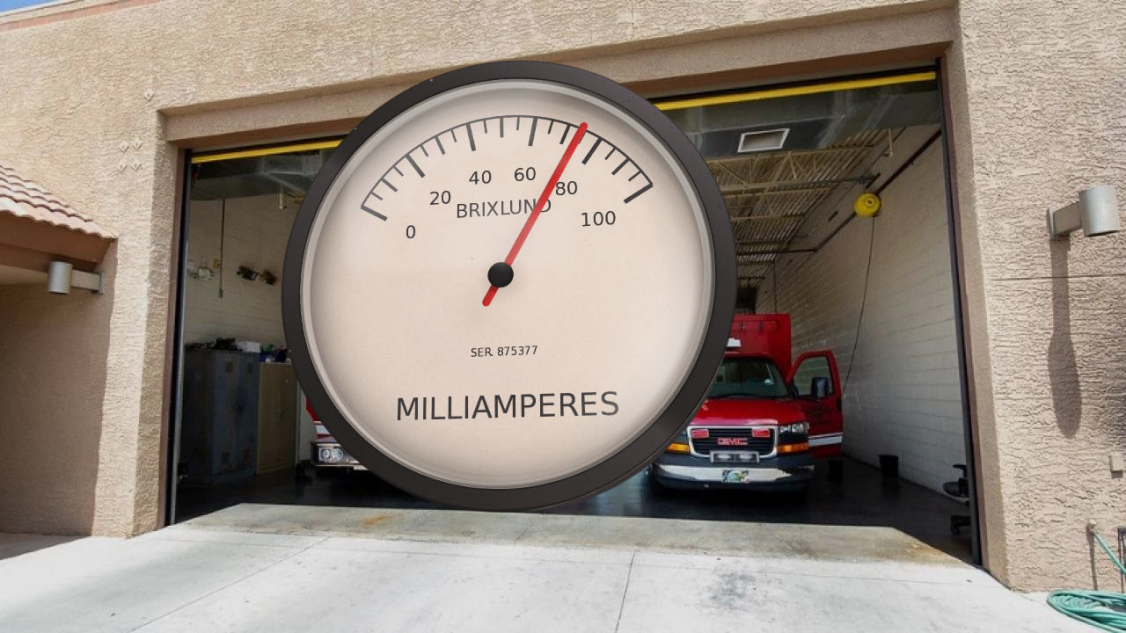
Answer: 75 mA
